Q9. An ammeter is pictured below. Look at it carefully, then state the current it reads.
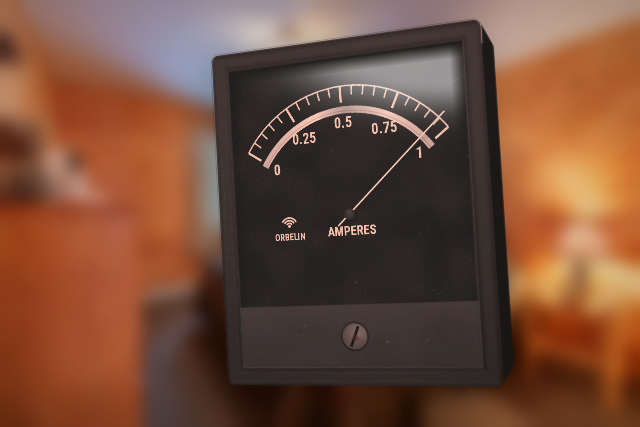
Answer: 0.95 A
